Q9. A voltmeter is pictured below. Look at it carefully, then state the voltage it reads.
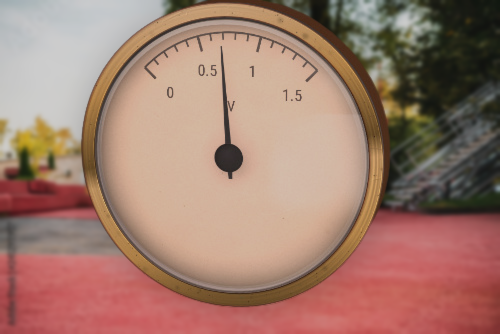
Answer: 0.7 V
